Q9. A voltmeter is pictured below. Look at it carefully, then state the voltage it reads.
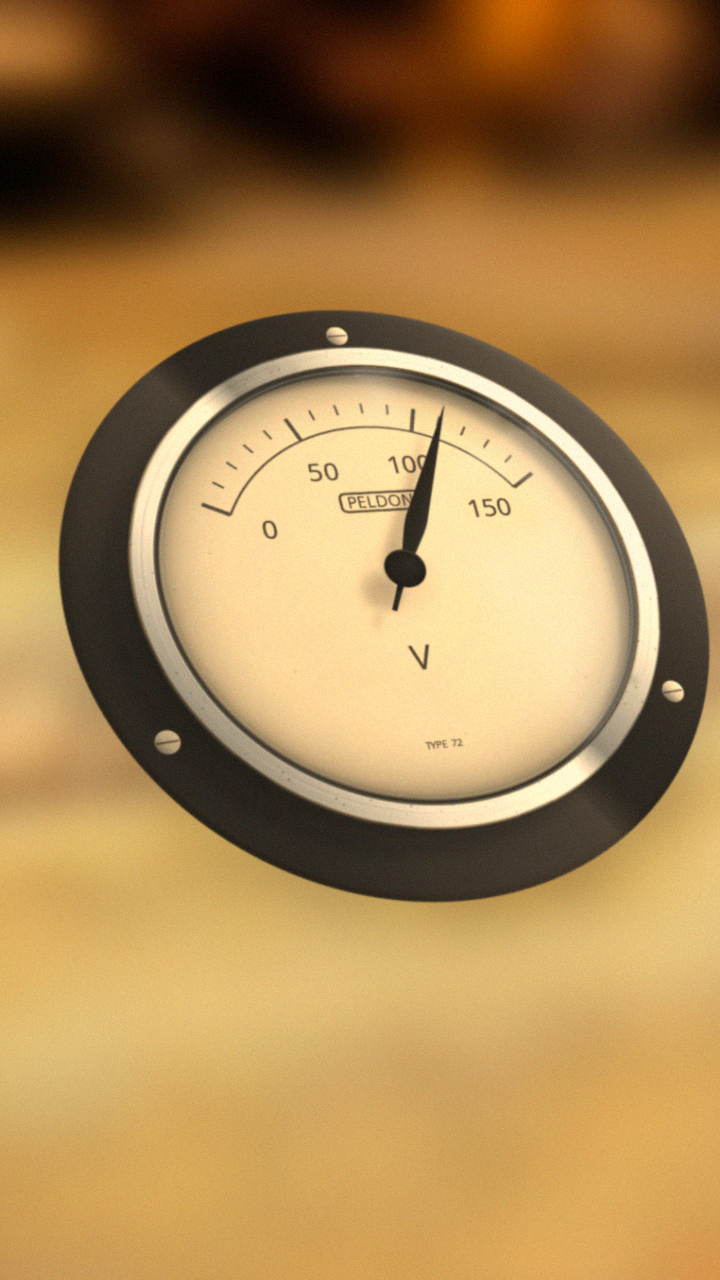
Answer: 110 V
